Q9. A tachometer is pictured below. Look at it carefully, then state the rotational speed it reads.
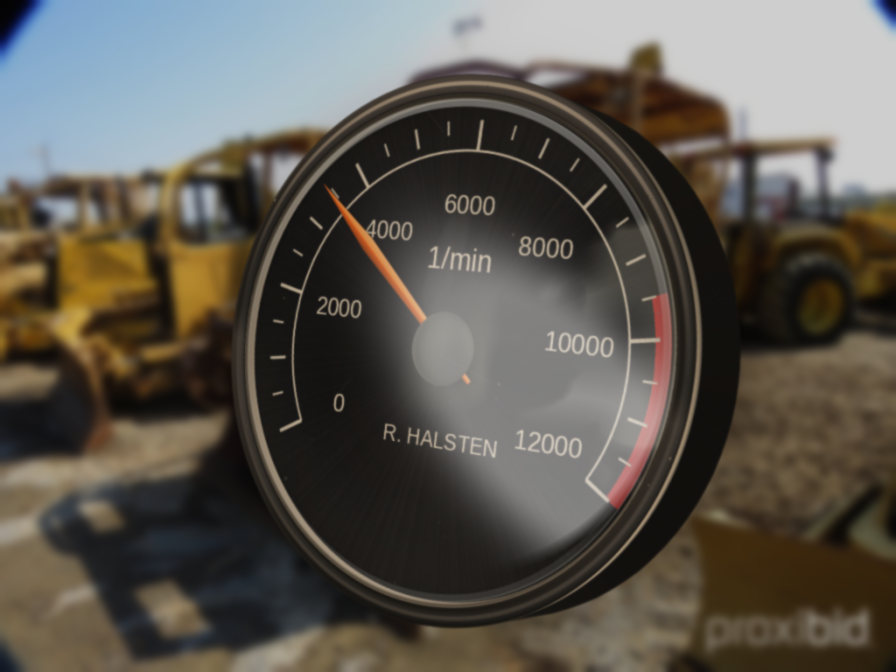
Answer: 3500 rpm
